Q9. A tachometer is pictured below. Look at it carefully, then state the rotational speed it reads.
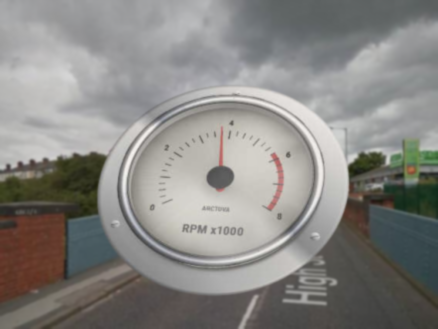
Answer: 3750 rpm
